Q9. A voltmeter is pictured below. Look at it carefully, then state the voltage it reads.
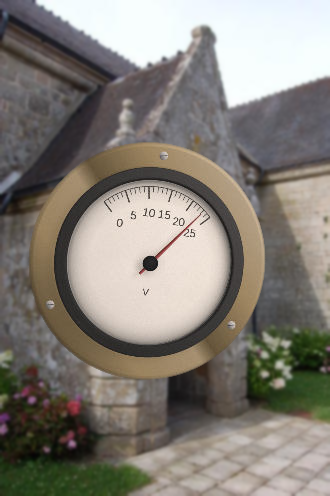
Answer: 23 V
